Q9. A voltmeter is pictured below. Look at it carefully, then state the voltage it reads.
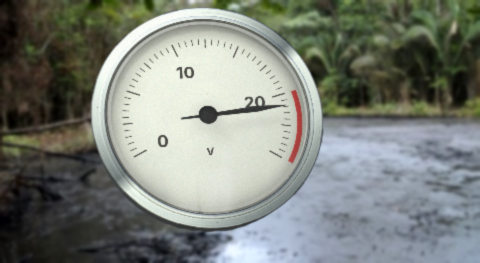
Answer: 21 V
